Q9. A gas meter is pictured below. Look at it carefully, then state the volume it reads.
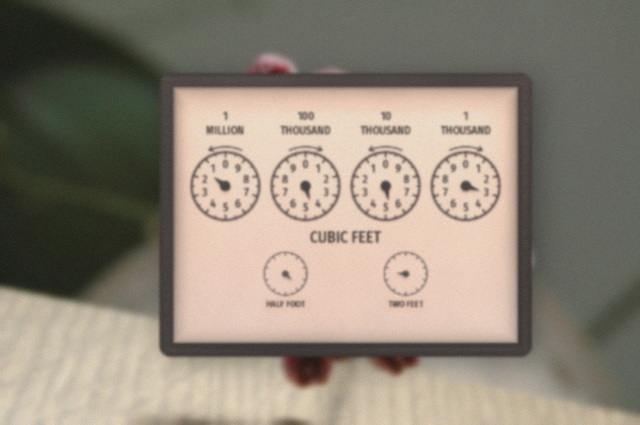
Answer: 145300 ft³
